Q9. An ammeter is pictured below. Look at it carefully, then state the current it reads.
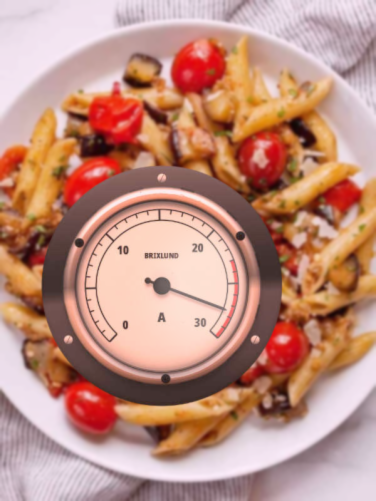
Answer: 27.5 A
